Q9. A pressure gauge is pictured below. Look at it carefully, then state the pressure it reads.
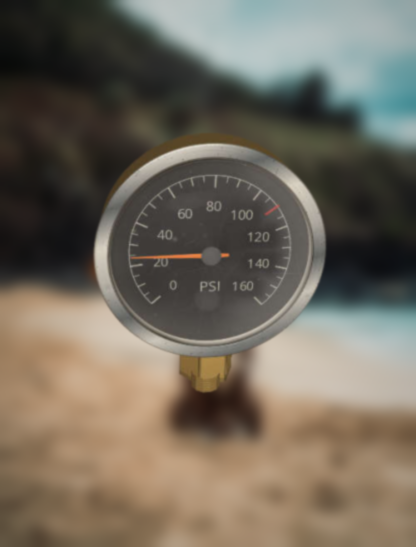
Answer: 25 psi
